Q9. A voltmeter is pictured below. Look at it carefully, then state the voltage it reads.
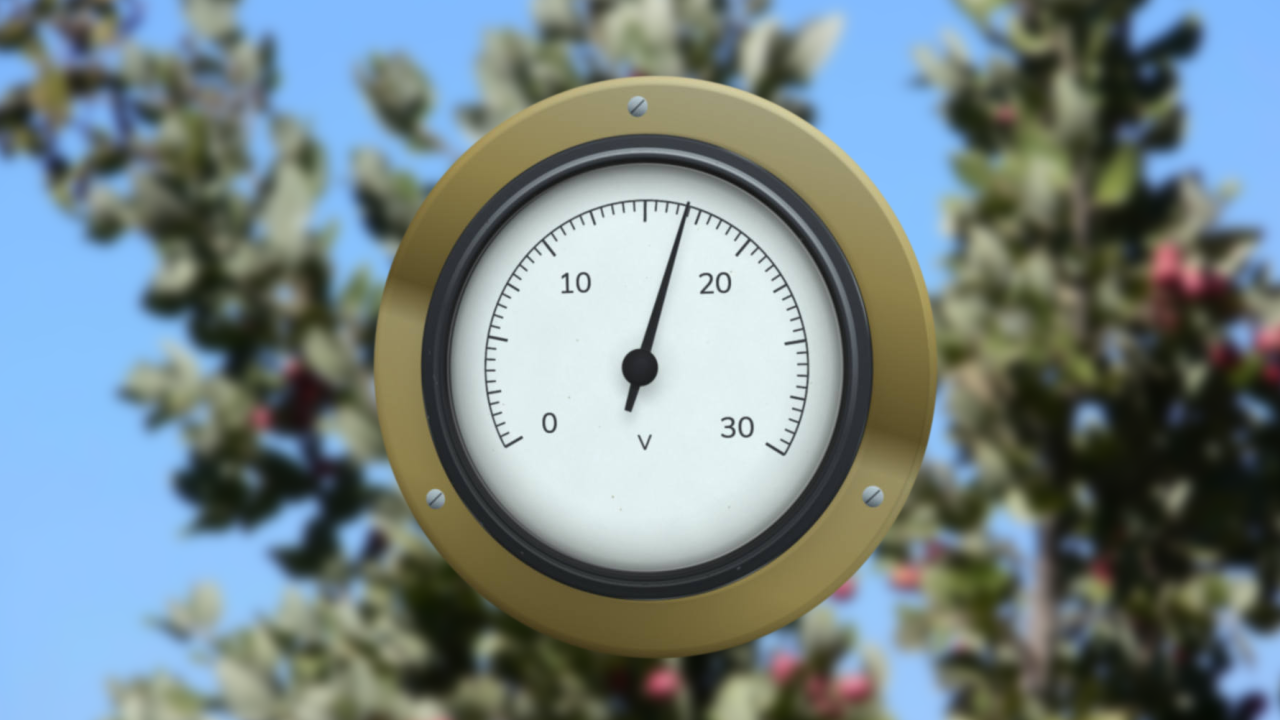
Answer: 17 V
